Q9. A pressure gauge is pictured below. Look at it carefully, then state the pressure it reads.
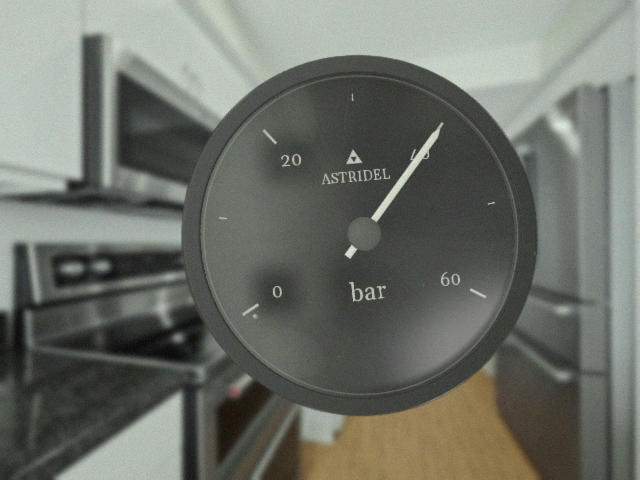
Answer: 40 bar
